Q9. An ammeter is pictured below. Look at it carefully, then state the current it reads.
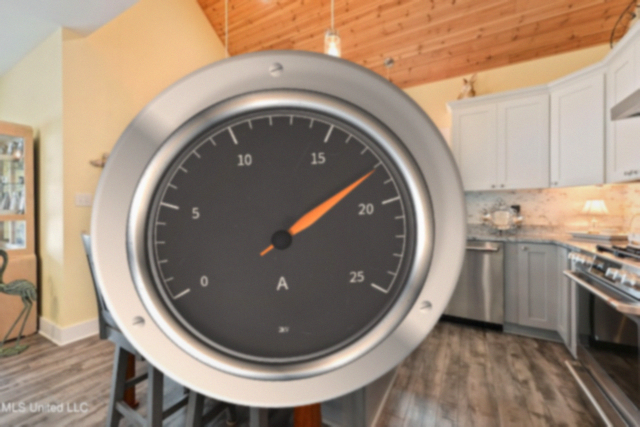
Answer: 18 A
